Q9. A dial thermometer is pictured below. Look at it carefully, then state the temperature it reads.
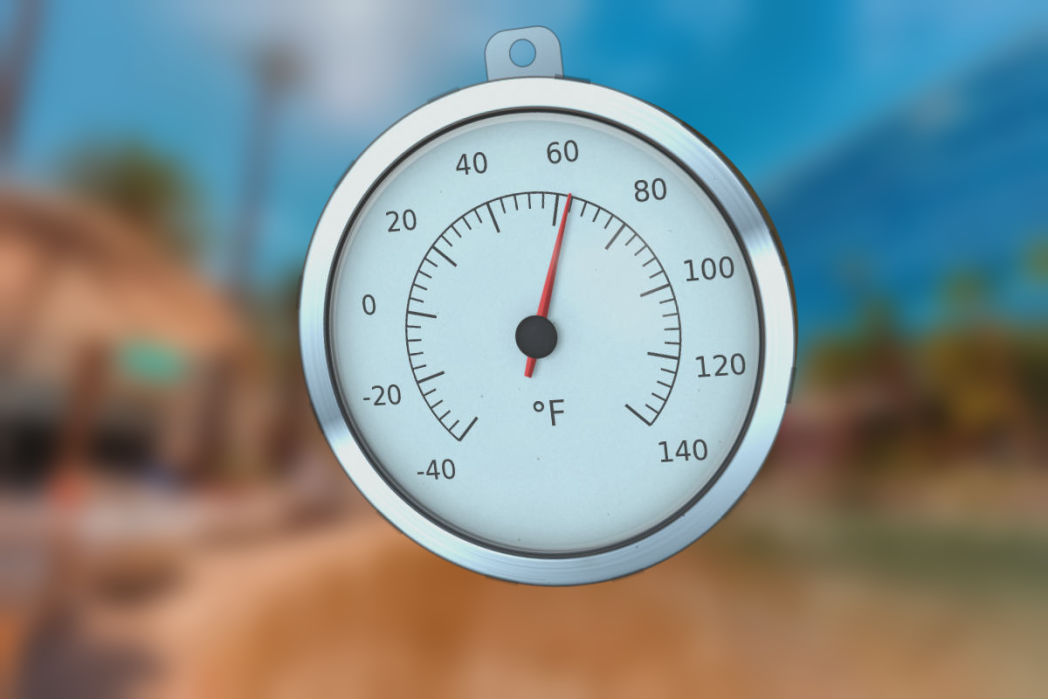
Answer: 64 °F
